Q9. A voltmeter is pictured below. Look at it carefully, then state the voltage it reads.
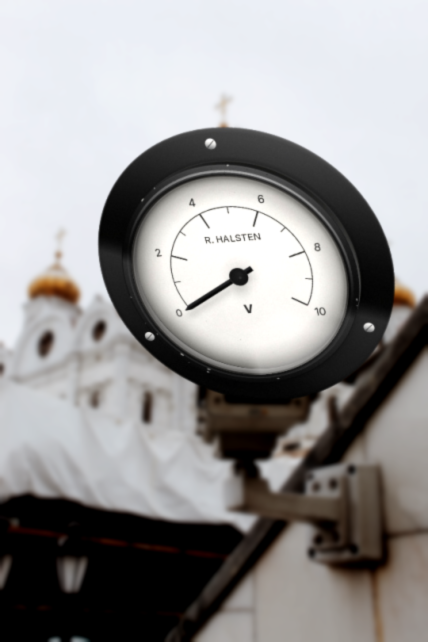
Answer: 0 V
